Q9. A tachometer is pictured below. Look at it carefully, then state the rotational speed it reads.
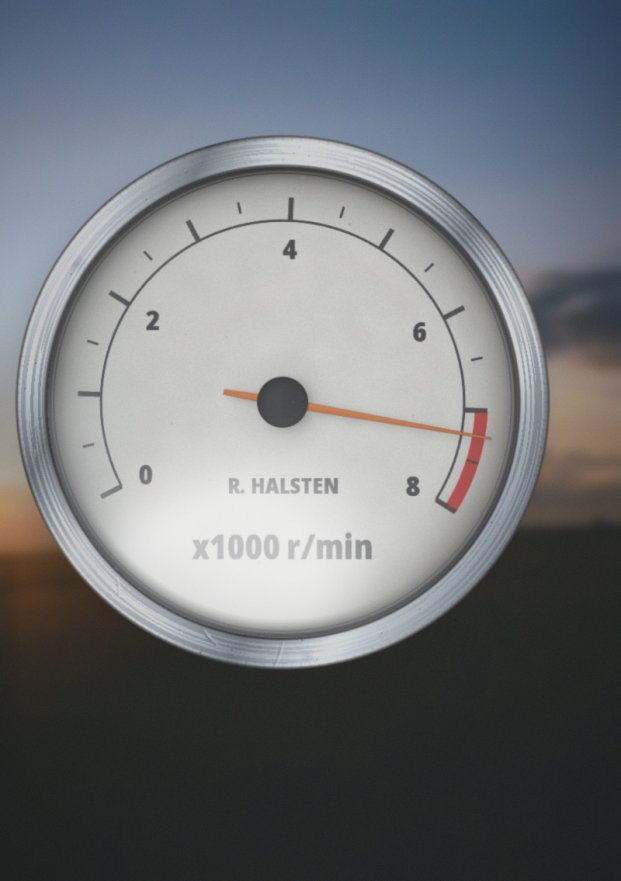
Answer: 7250 rpm
